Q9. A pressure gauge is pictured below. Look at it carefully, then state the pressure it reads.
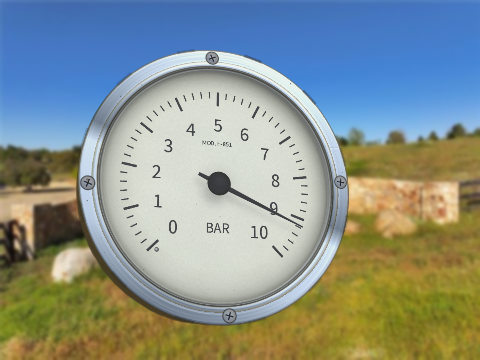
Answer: 9.2 bar
